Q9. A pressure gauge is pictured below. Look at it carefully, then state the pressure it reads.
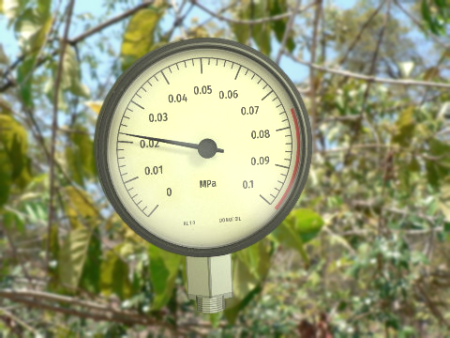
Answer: 0.022 MPa
